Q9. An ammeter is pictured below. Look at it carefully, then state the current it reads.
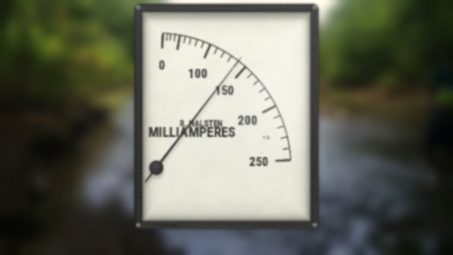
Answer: 140 mA
